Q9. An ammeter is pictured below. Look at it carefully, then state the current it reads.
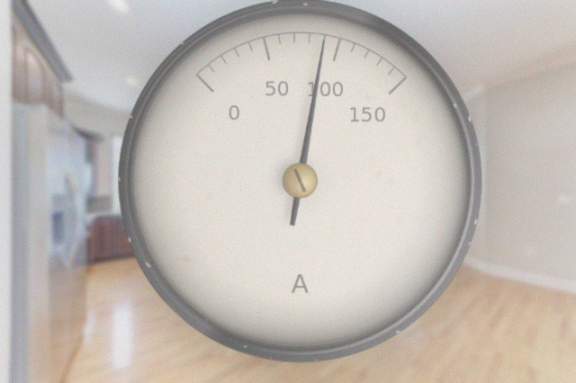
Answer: 90 A
